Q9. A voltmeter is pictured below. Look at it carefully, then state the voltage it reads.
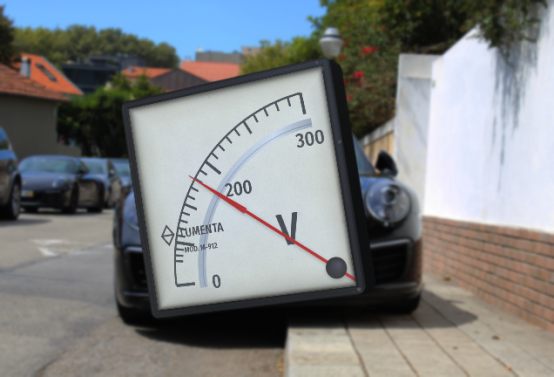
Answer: 180 V
